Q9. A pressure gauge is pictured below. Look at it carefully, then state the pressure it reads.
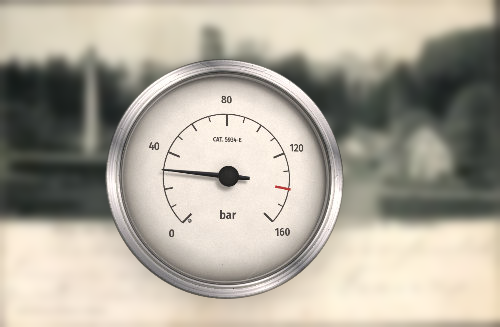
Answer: 30 bar
